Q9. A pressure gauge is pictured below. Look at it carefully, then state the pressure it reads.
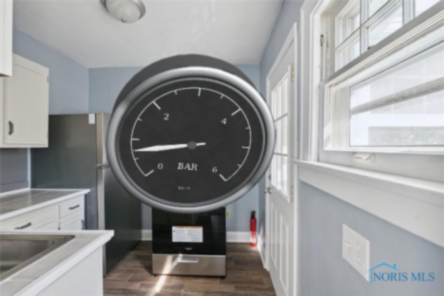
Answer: 0.75 bar
